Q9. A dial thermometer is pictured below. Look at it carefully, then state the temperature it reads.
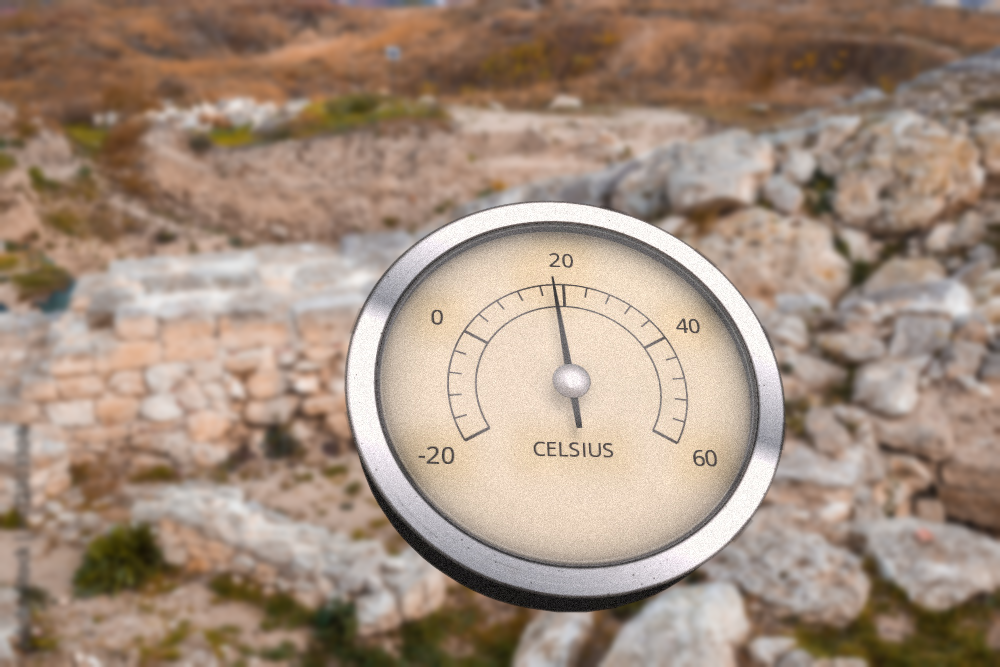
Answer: 18 °C
